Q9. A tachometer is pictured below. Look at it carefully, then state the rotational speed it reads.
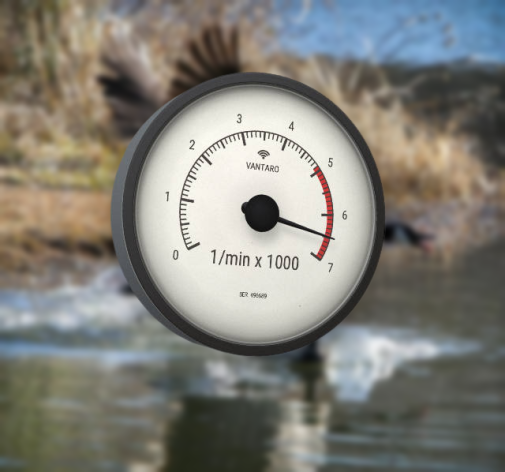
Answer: 6500 rpm
